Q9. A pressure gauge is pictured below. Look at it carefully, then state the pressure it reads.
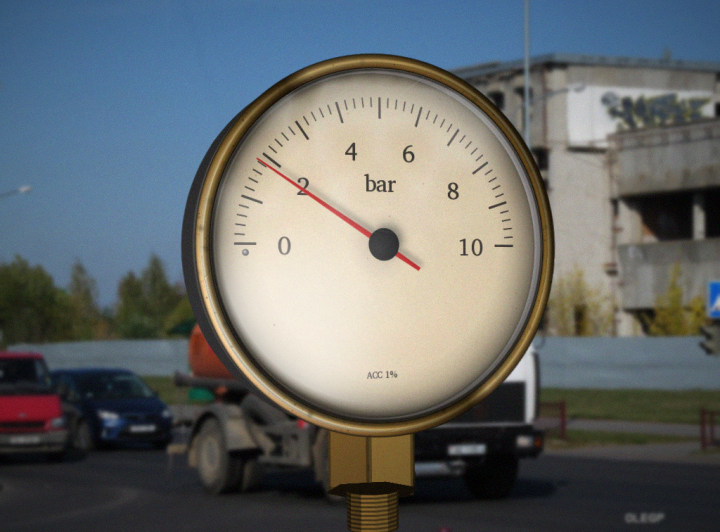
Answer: 1.8 bar
